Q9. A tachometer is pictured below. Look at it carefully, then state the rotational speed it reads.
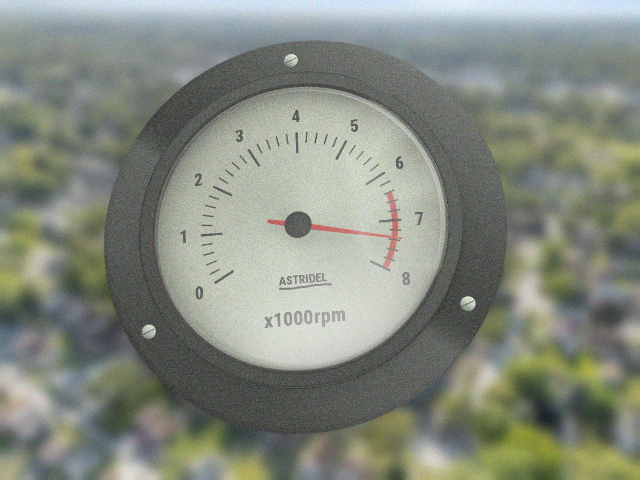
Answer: 7400 rpm
